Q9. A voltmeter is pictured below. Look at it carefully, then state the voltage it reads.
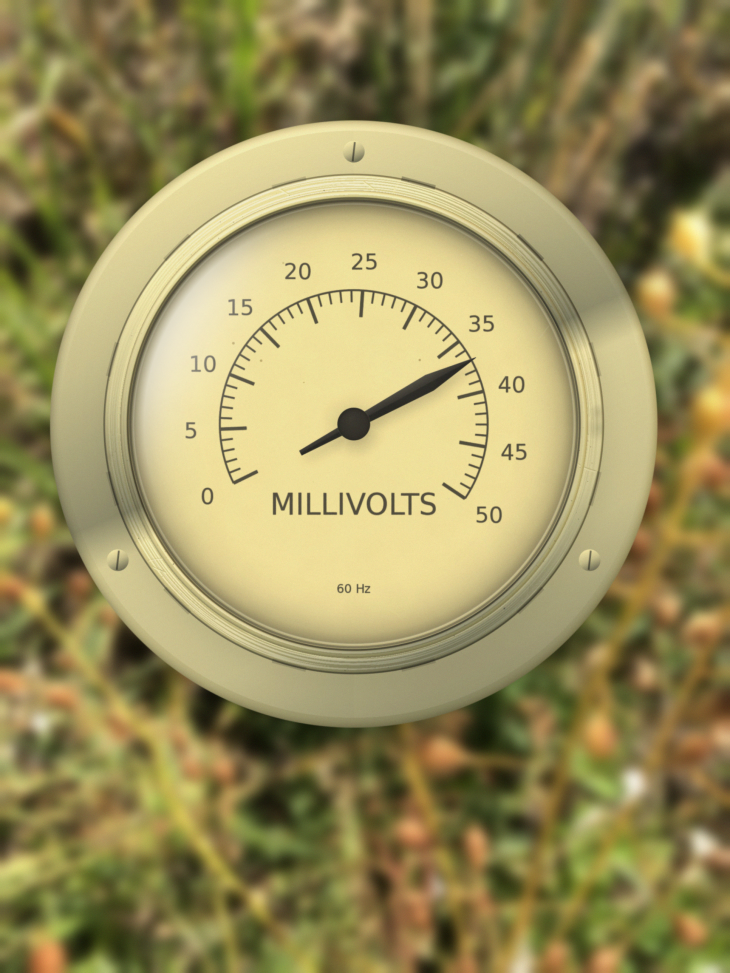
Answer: 37 mV
